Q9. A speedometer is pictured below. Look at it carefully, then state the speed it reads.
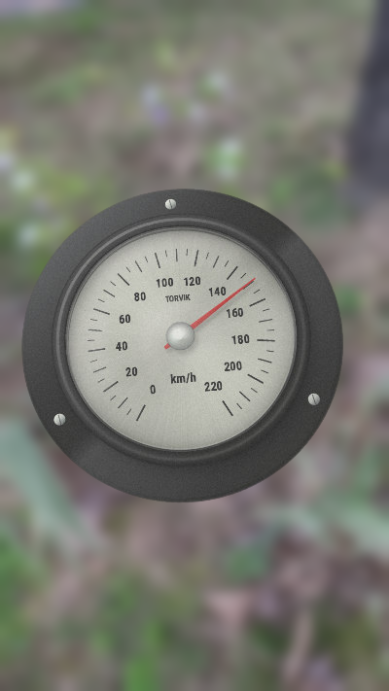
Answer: 150 km/h
